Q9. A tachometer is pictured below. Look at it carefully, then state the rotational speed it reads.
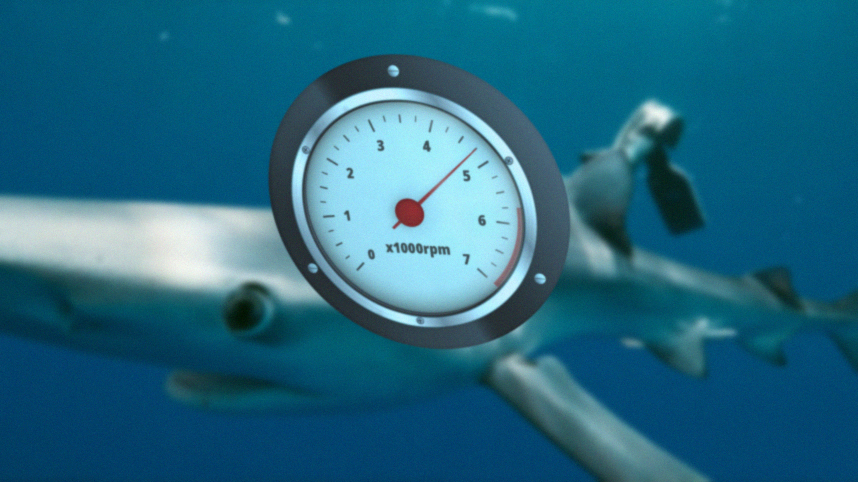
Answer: 4750 rpm
